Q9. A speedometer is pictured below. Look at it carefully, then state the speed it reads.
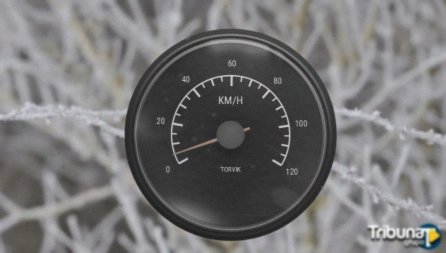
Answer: 5 km/h
